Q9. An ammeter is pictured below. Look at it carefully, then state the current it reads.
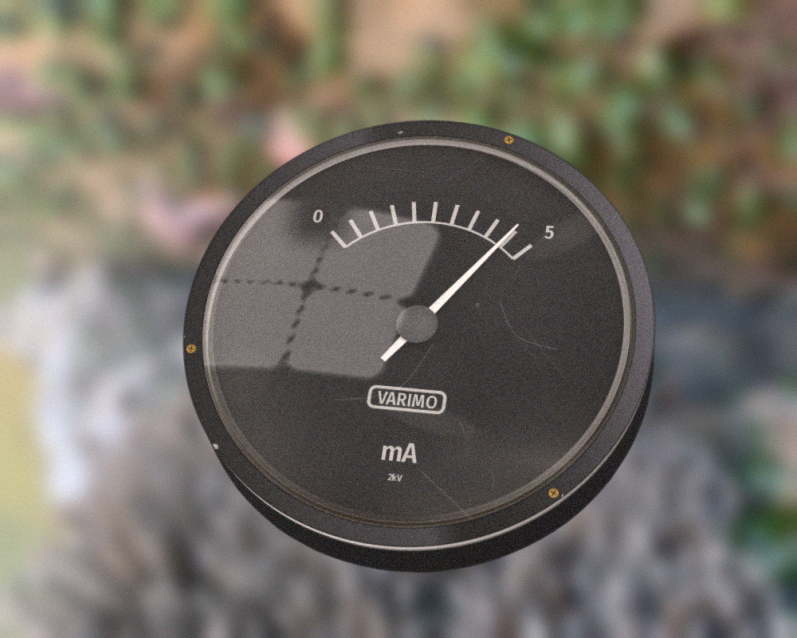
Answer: 4.5 mA
